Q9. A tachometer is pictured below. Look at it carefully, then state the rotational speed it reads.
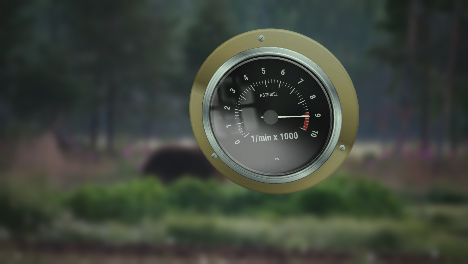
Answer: 9000 rpm
